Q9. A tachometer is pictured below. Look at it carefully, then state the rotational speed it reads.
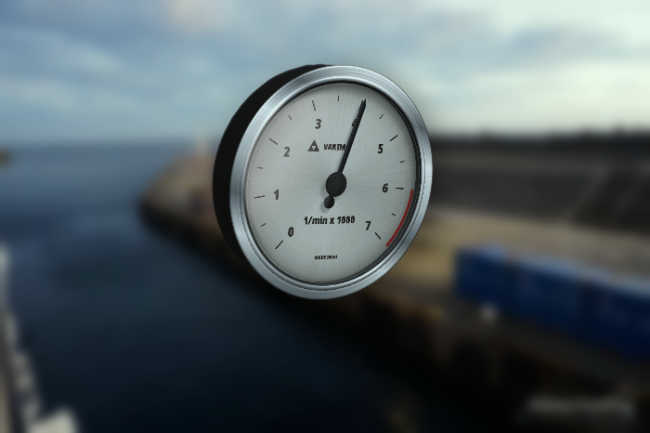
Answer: 4000 rpm
